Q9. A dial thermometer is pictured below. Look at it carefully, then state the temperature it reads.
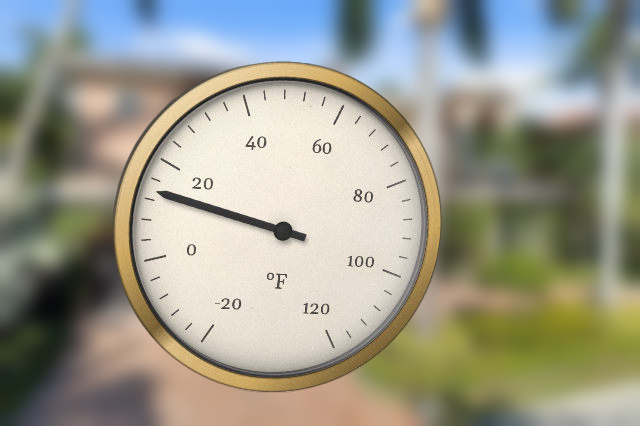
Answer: 14 °F
